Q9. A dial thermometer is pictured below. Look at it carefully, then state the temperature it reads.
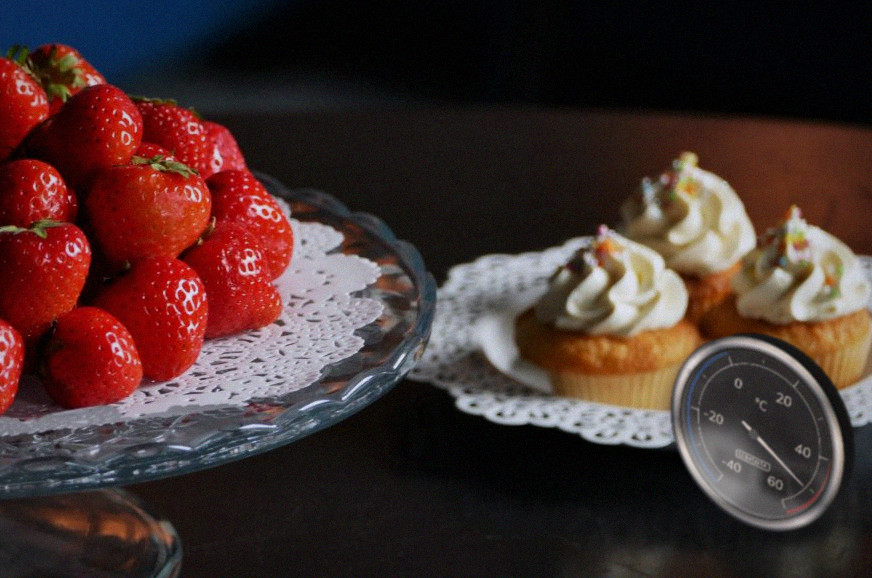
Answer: 50 °C
